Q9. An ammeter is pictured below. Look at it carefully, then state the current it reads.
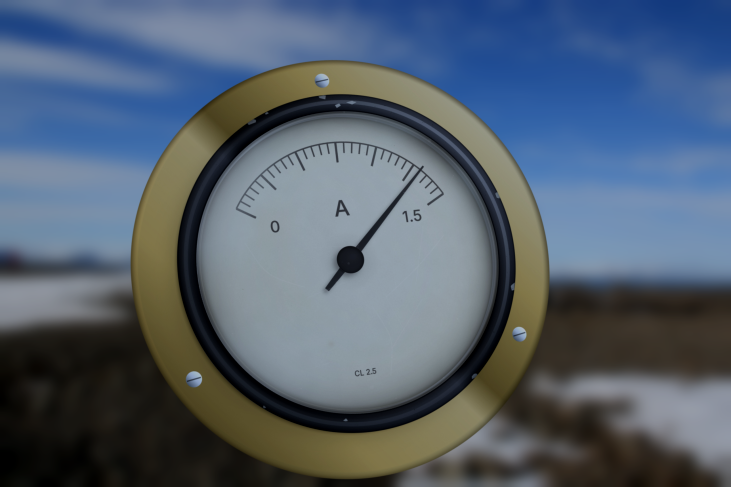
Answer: 1.3 A
